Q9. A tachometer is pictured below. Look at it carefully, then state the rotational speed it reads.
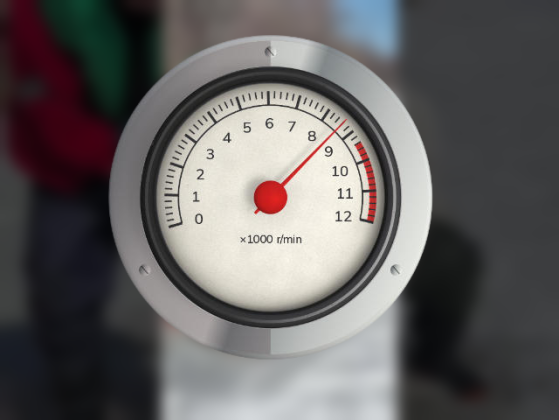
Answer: 8600 rpm
